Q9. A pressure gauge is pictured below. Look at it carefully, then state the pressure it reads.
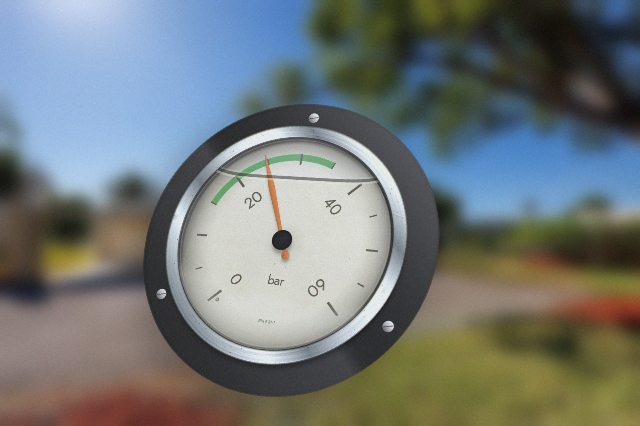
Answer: 25 bar
